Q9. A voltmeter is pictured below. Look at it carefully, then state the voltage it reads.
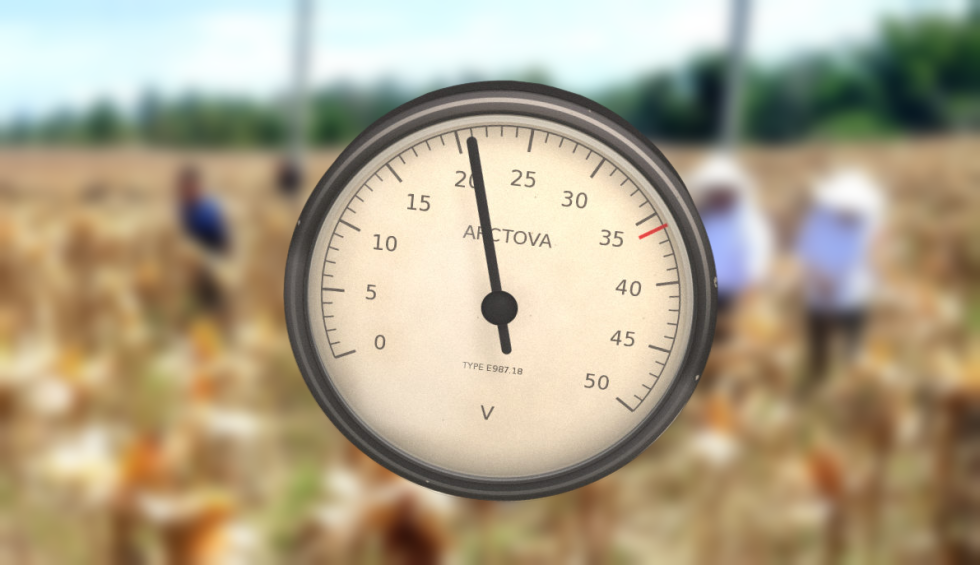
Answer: 21 V
